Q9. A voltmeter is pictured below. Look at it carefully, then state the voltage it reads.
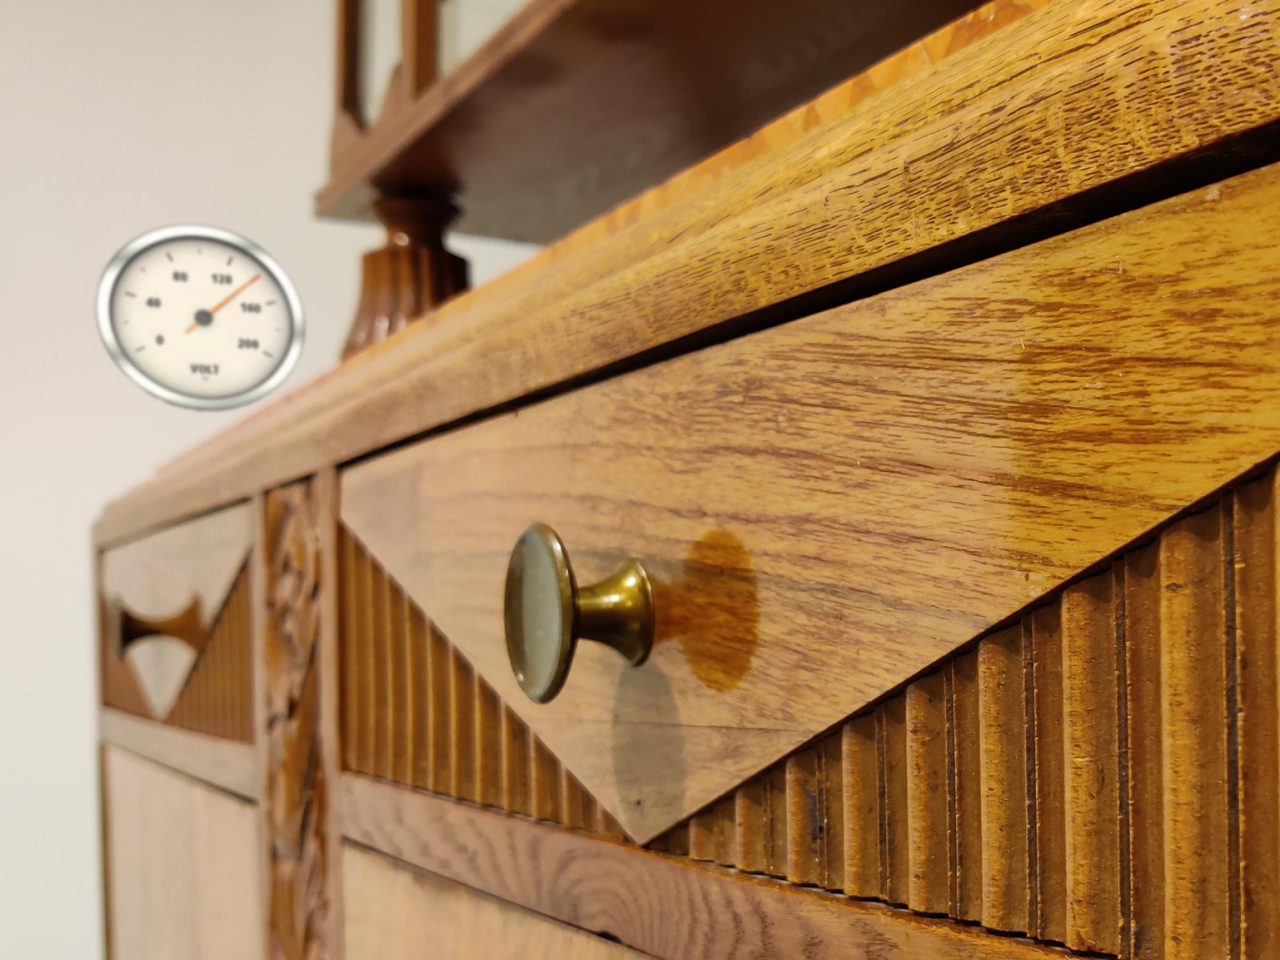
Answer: 140 V
